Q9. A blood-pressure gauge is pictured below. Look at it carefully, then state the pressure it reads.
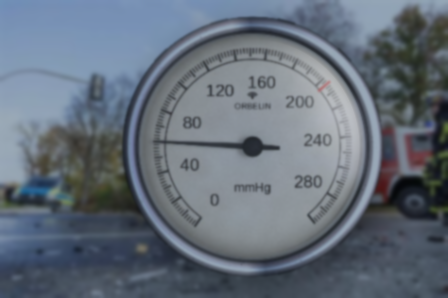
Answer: 60 mmHg
